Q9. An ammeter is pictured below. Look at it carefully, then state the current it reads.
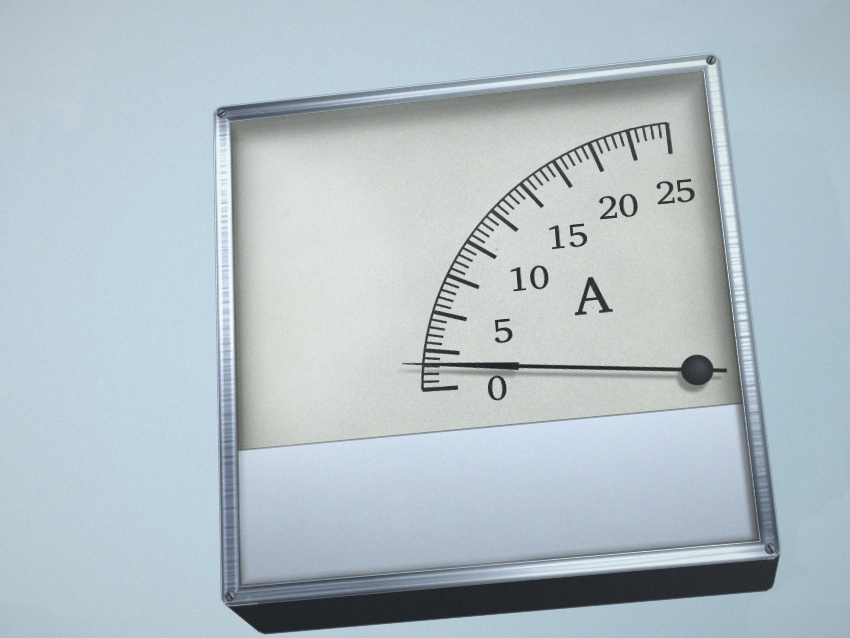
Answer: 1.5 A
